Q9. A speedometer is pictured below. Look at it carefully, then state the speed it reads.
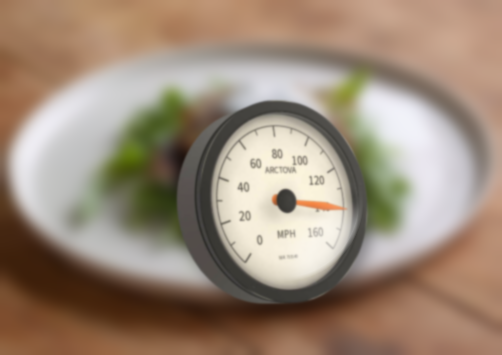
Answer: 140 mph
